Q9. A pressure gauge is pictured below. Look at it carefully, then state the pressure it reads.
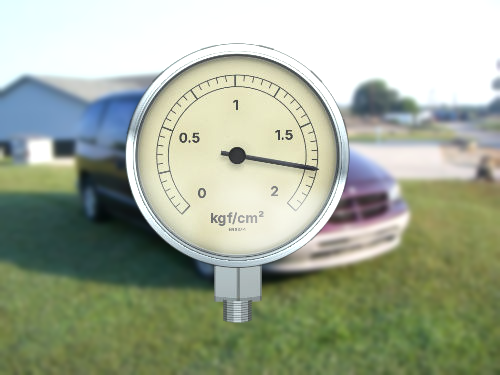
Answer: 1.75 kg/cm²
